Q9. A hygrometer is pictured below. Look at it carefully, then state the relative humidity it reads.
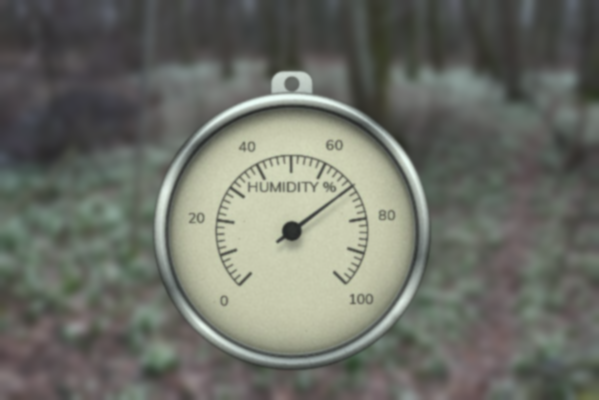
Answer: 70 %
